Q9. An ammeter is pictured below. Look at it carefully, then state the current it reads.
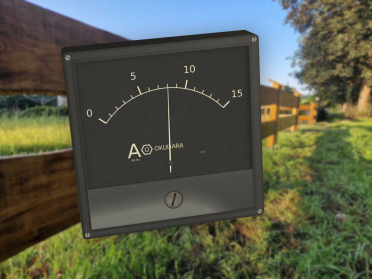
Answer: 8 A
